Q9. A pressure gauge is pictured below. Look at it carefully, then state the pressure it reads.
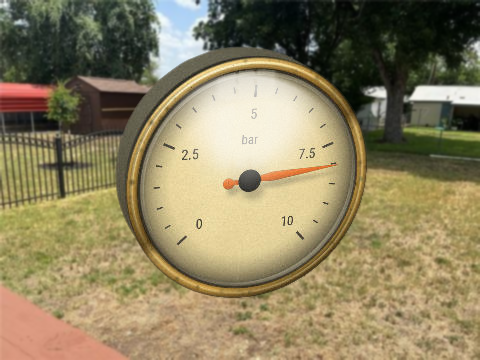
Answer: 8 bar
